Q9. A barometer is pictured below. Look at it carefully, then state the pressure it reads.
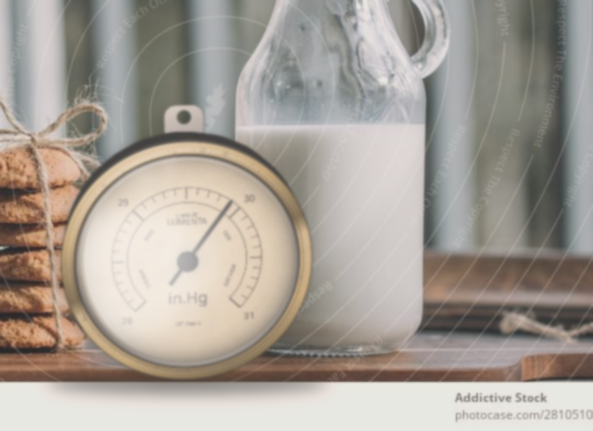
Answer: 29.9 inHg
